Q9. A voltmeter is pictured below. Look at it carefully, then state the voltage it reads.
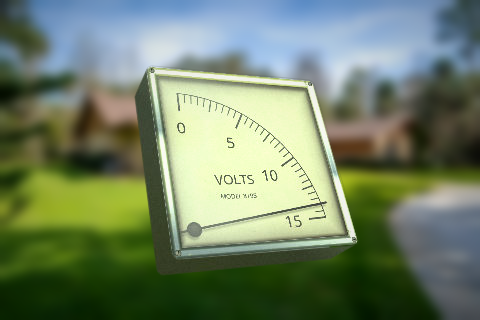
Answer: 14 V
